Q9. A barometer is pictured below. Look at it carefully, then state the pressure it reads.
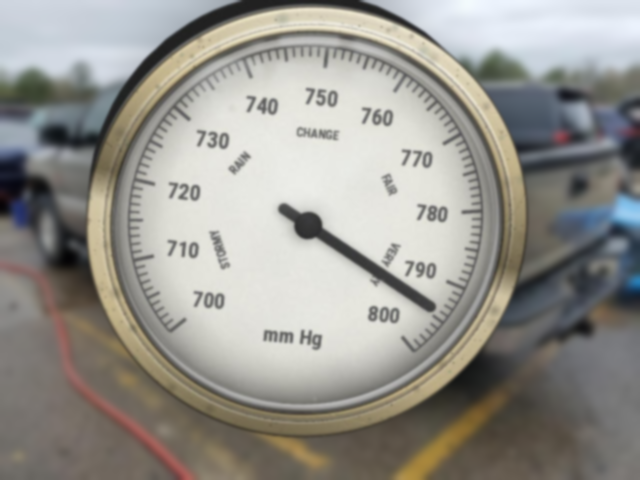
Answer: 794 mmHg
